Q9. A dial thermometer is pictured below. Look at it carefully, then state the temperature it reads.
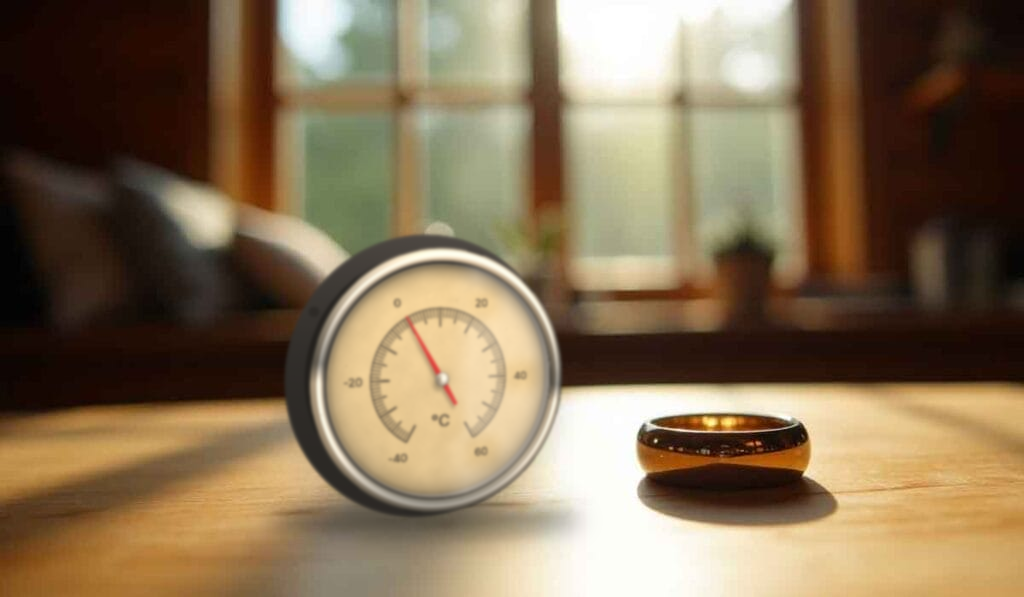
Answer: 0 °C
